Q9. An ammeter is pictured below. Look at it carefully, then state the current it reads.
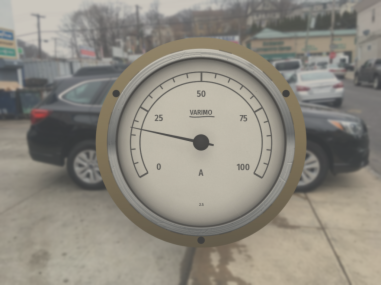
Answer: 17.5 A
